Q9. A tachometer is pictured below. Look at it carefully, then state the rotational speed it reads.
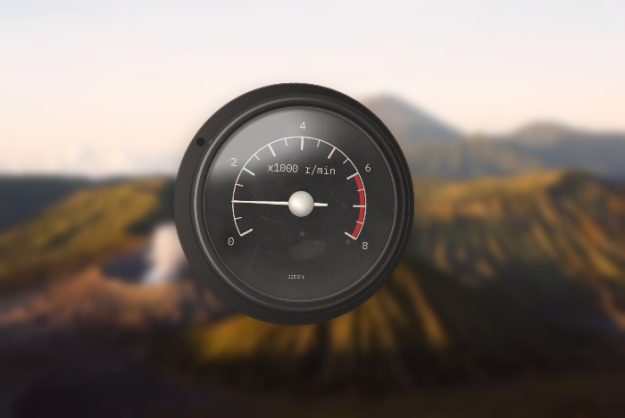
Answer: 1000 rpm
